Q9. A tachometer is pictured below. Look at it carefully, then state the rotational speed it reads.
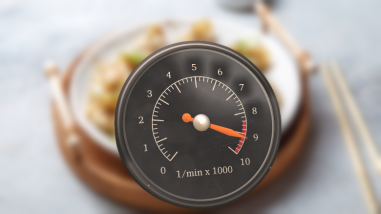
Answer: 9200 rpm
